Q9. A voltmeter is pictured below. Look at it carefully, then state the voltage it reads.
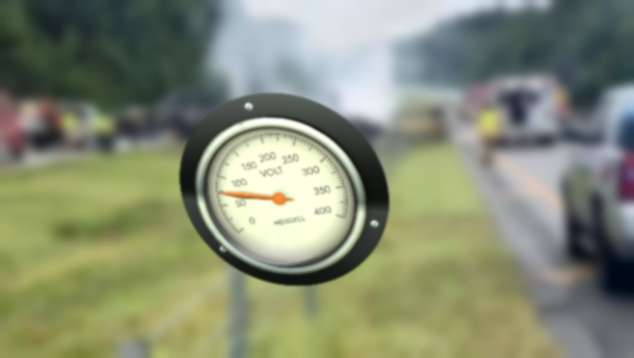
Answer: 75 V
